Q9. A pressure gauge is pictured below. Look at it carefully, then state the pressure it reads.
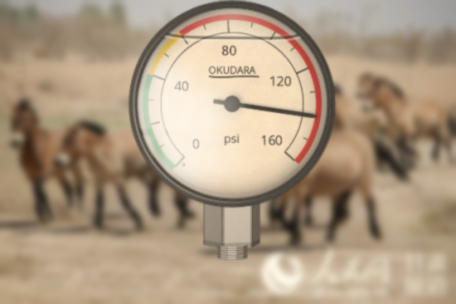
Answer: 140 psi
